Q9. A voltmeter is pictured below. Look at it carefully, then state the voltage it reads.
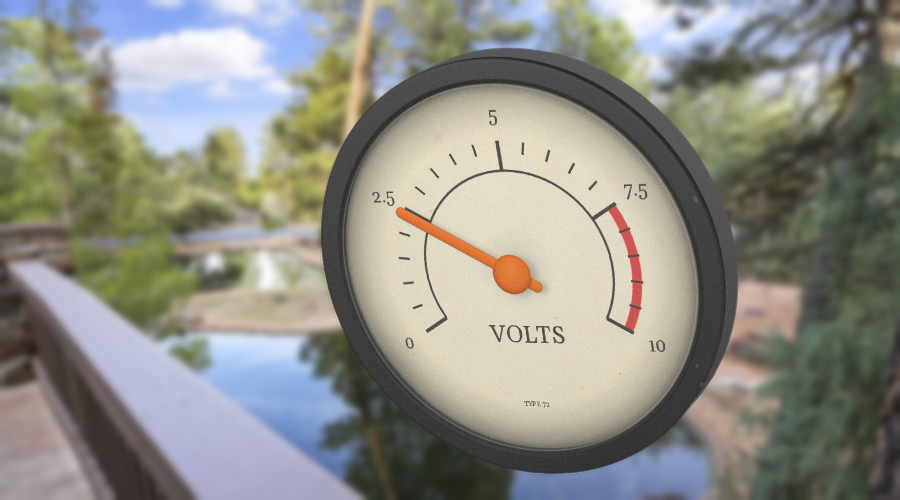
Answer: 2.5 V
